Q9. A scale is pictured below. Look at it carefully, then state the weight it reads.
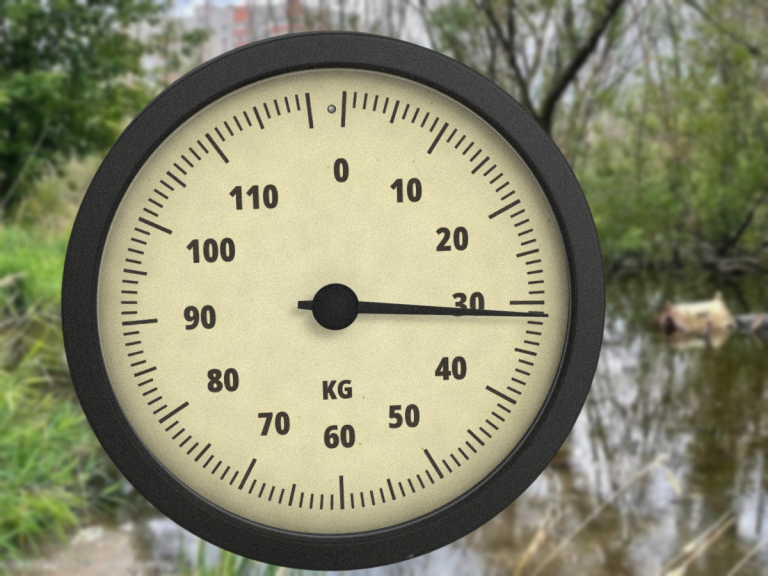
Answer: 31 kg
